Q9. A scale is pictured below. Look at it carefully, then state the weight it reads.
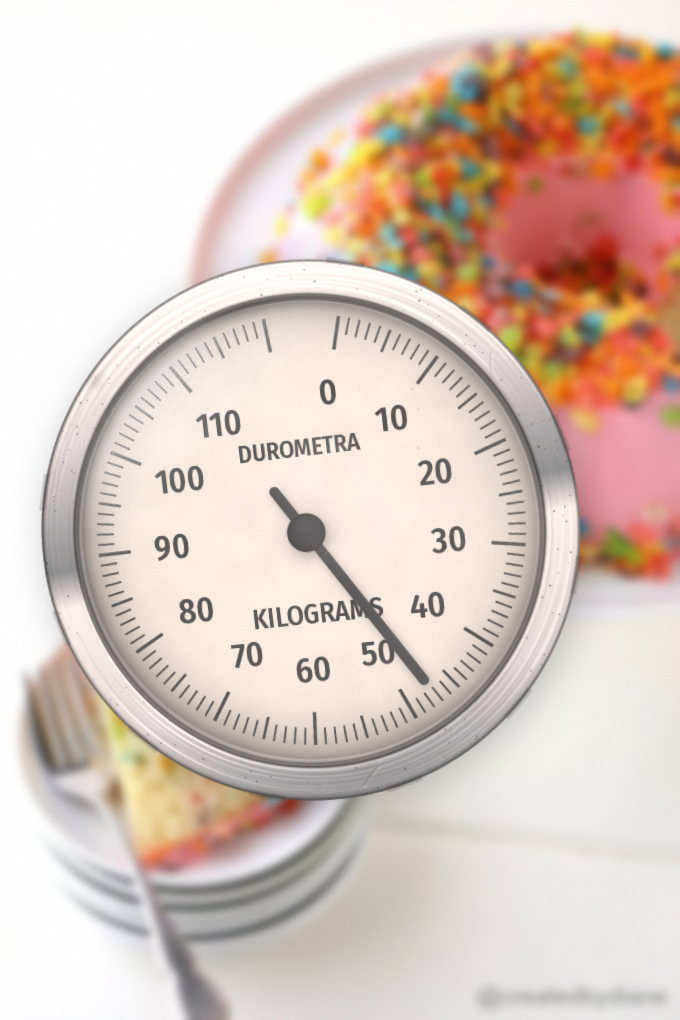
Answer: 47 kg
